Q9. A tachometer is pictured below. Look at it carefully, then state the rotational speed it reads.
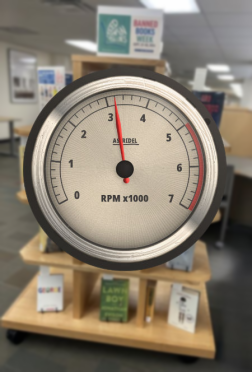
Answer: 3200 rpm
